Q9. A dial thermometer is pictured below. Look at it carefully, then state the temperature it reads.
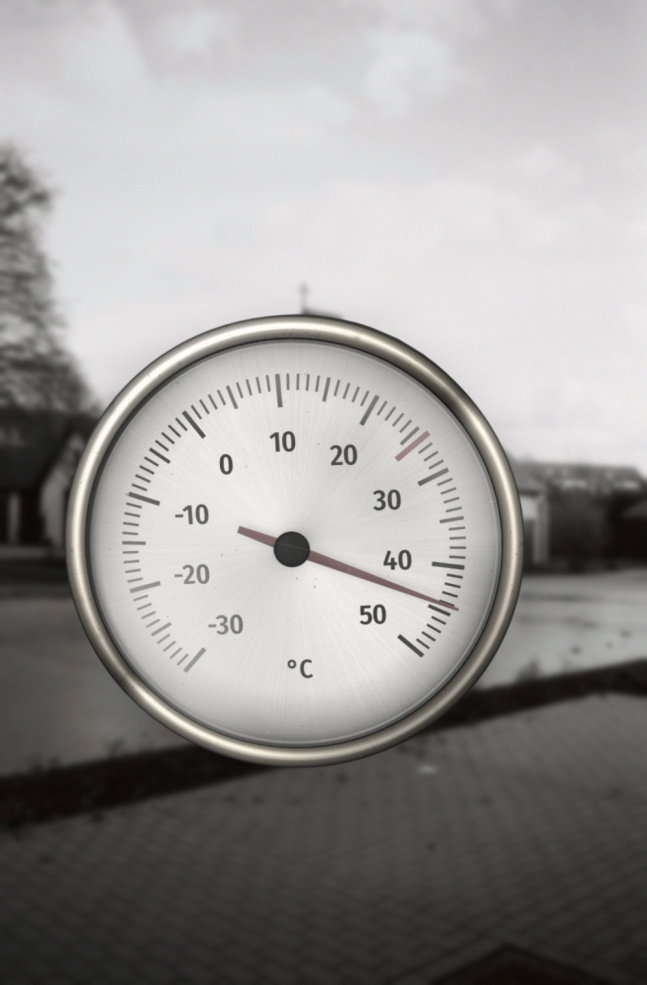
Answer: 44 °C
